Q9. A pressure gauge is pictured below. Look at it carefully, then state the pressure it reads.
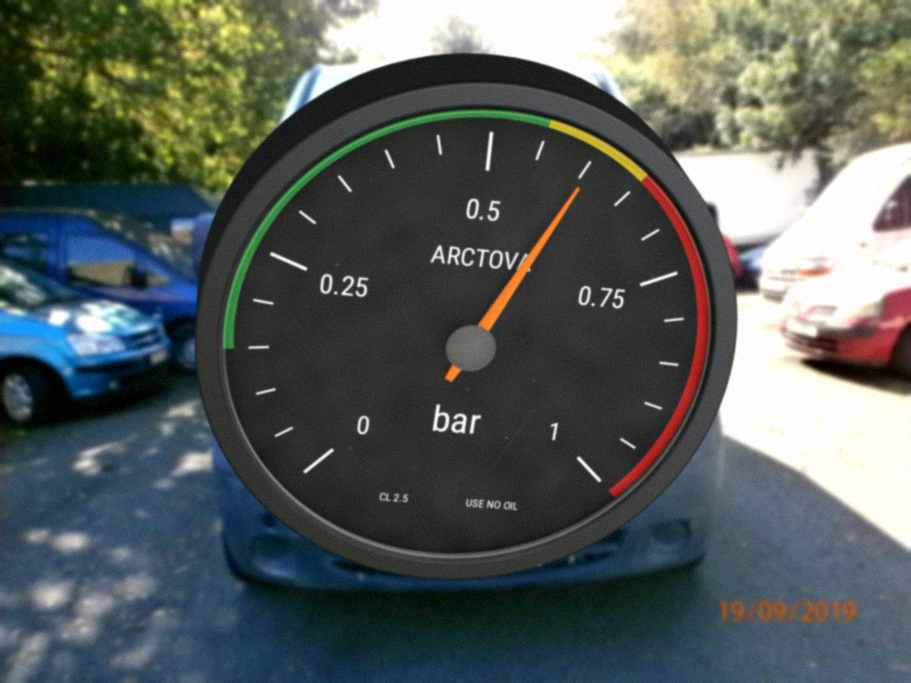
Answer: 0.6 bar
